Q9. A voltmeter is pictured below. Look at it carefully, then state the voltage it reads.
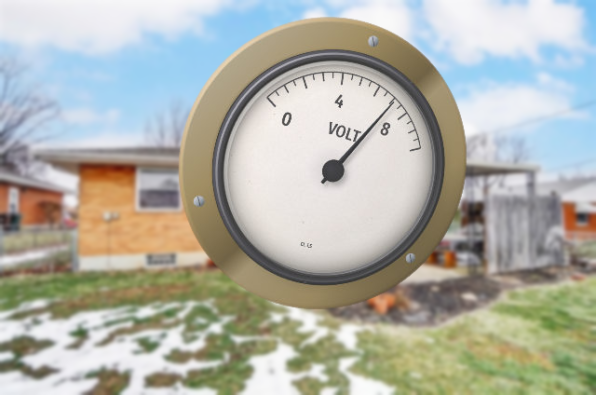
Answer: 7 V
